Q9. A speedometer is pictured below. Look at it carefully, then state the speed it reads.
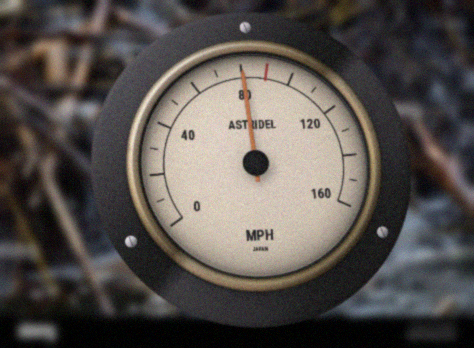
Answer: 80 mph
